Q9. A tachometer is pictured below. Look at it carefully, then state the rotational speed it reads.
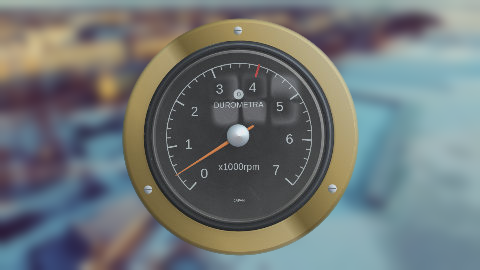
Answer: 400 rpm
